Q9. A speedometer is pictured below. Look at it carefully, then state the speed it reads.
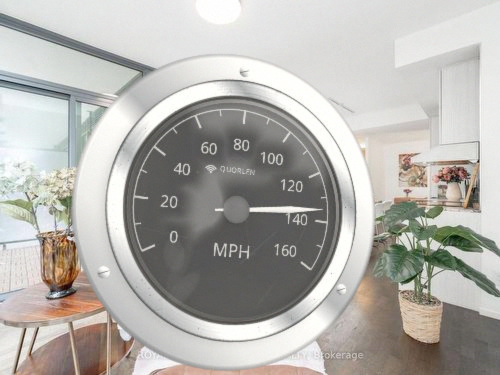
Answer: 135 mph
